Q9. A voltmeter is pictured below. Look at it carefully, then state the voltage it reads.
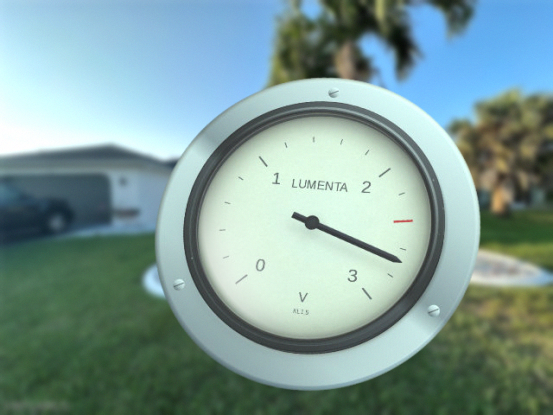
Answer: 2.7 V
